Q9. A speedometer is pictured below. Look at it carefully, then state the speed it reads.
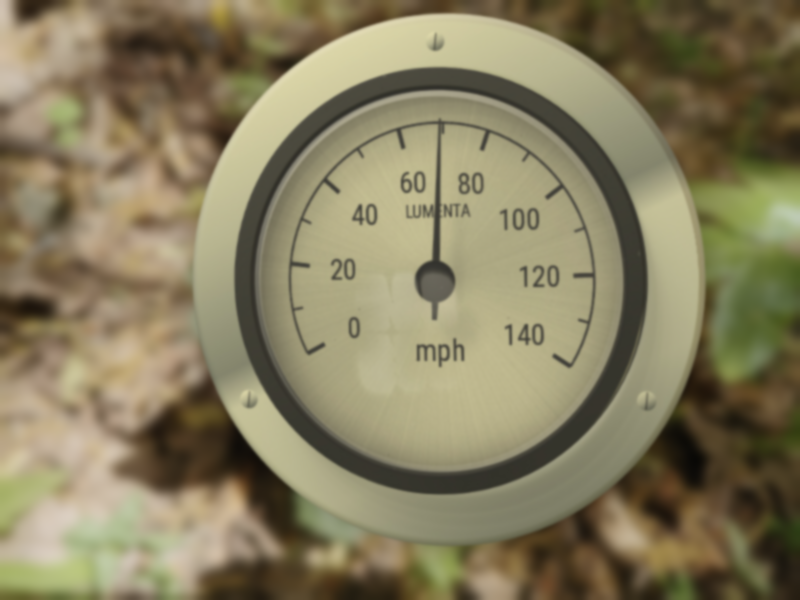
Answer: 70 mph
